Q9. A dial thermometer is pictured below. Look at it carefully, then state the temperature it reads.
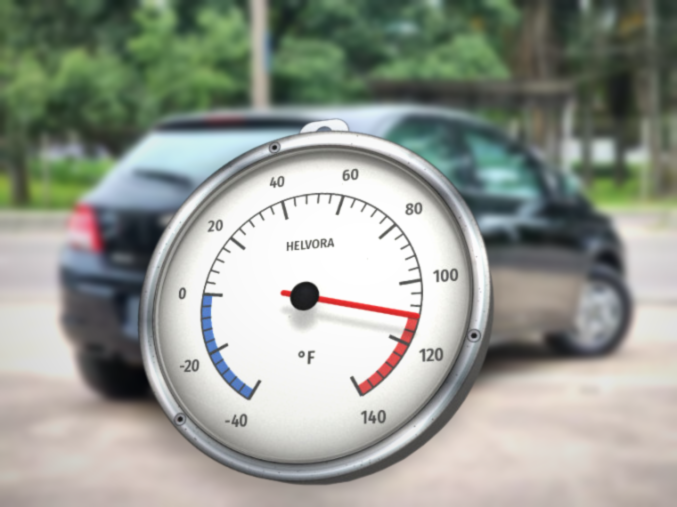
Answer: 112 °F
